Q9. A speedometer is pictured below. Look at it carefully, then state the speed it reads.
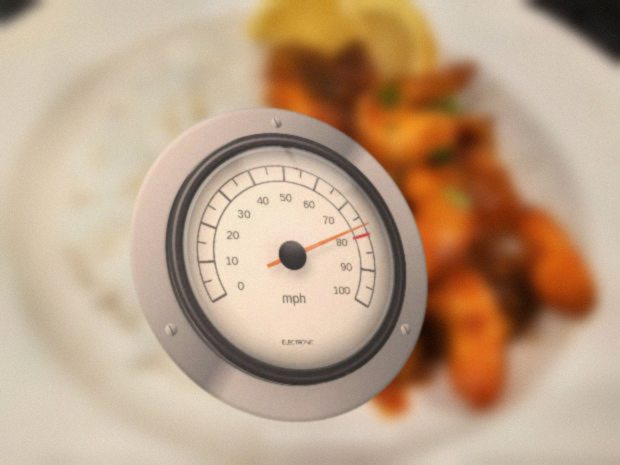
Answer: 77.5 mph
